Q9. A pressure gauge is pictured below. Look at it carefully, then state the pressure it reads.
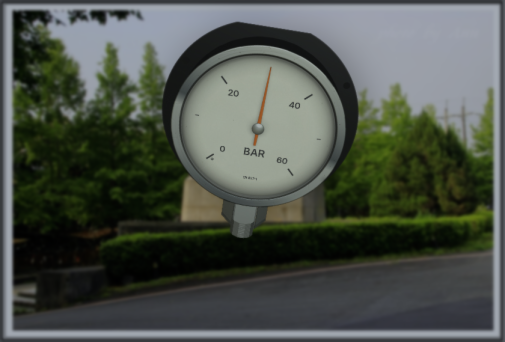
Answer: 30 bar
